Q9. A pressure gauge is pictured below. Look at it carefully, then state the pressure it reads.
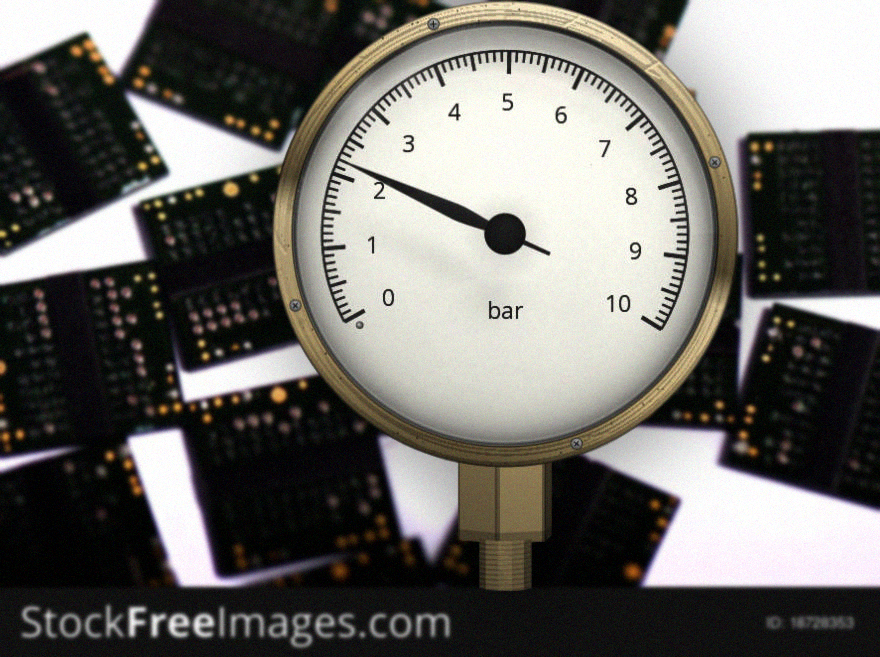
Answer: 2.2 bar
